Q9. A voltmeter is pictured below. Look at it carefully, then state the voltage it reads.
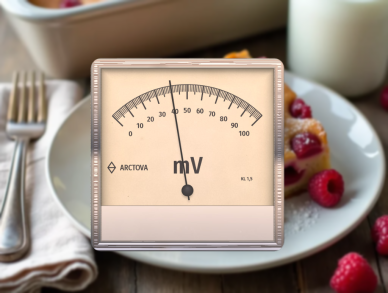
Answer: 40 mV
